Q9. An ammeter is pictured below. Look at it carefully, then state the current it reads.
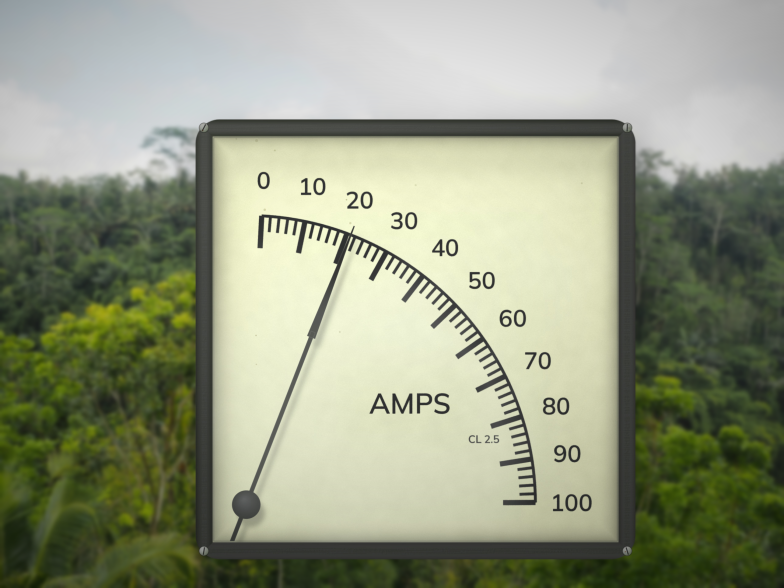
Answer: 21 A
